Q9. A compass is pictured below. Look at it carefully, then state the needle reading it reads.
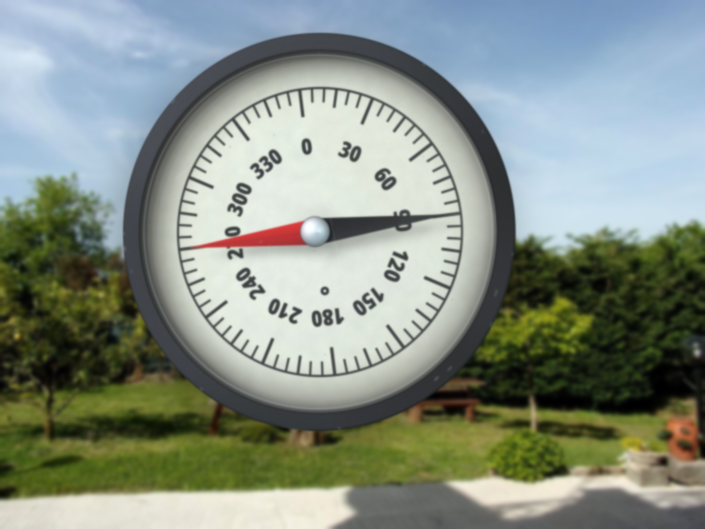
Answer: 270 °
